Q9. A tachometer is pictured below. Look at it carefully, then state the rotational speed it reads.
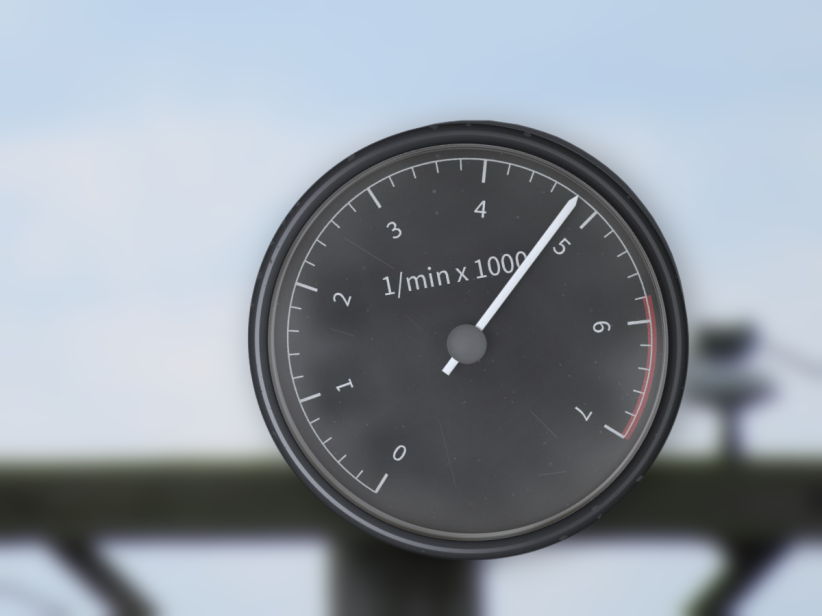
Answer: 4800 rpm
